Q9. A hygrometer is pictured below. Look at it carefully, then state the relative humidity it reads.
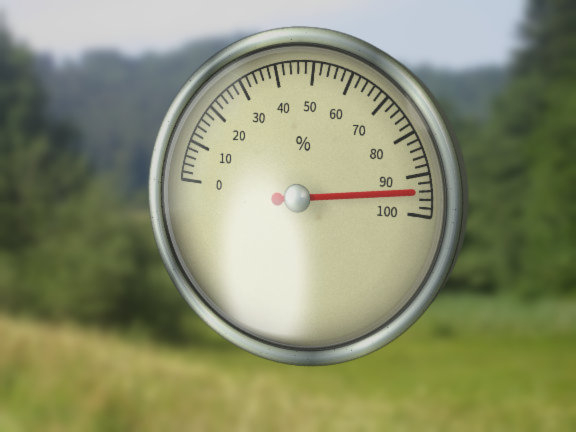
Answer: 94 %
